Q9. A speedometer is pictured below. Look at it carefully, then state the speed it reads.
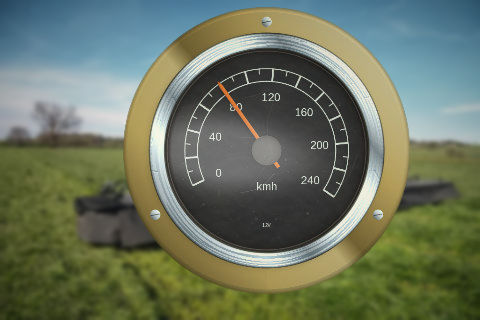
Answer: 80 km/h
